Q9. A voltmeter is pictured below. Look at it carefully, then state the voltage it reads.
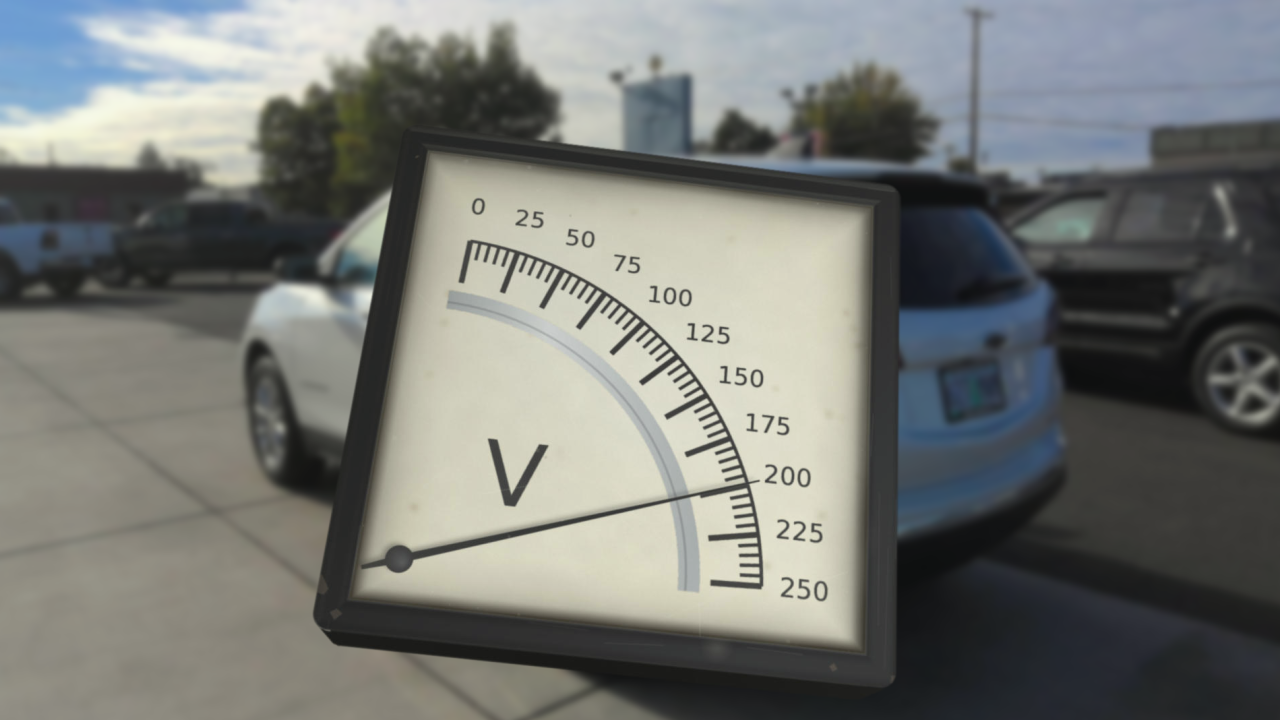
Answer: 200 V
